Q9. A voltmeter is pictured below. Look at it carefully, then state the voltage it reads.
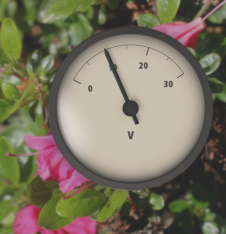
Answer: 10 V
